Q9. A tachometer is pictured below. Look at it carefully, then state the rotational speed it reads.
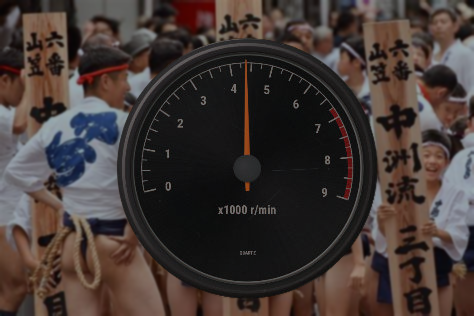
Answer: 4375 rpm
